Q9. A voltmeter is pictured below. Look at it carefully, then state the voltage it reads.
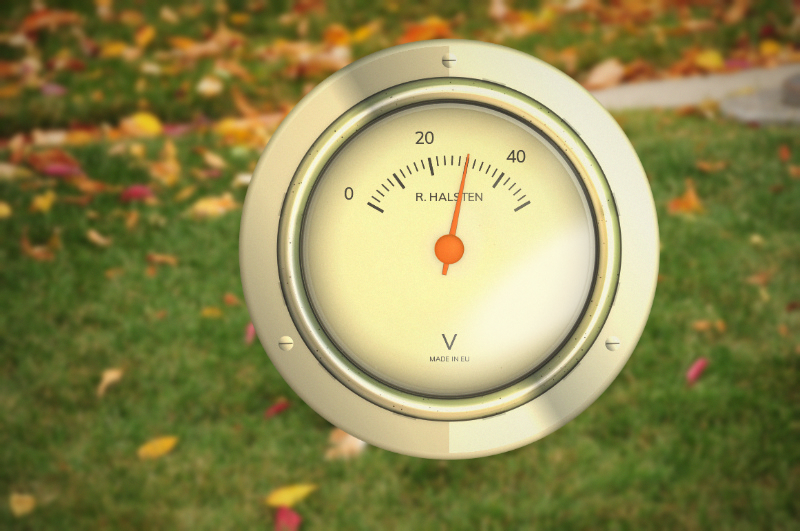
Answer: 30 V
